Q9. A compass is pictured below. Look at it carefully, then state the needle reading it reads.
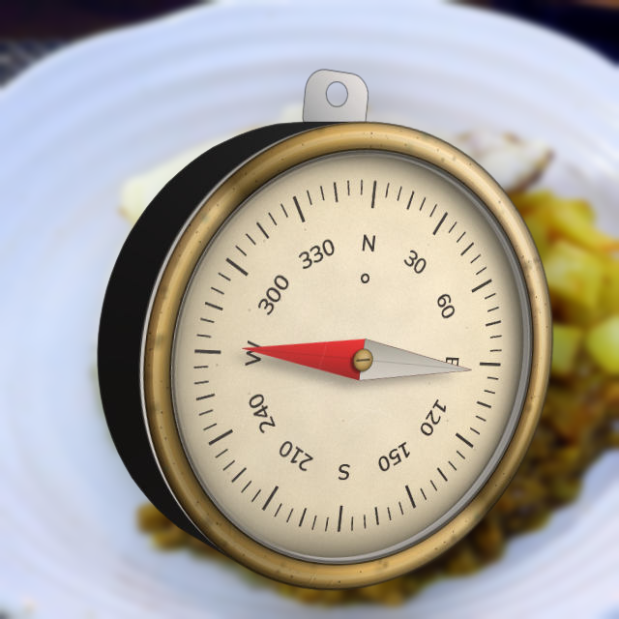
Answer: 272.5 °
